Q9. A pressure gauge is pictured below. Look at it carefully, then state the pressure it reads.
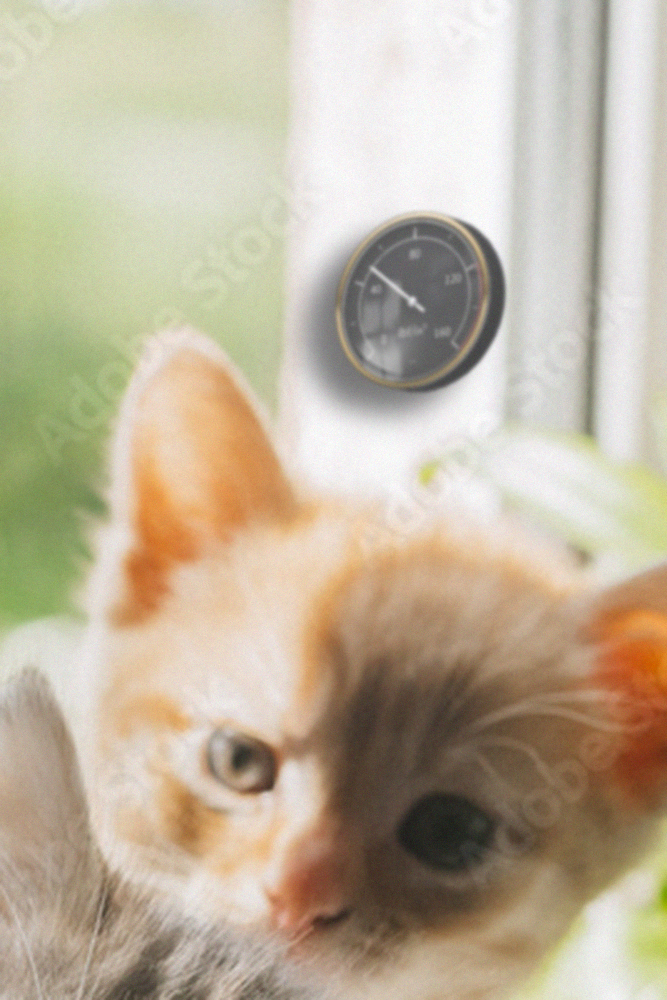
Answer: 50 psi
